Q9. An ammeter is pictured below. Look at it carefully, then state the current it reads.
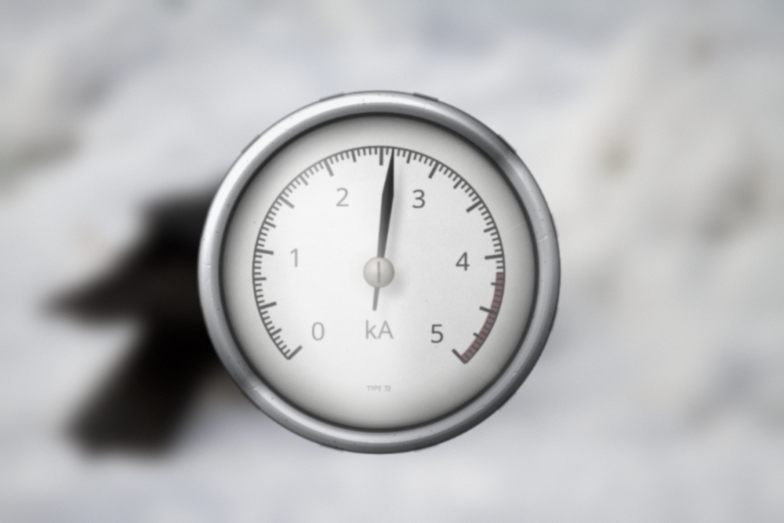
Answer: 2.6 kA
